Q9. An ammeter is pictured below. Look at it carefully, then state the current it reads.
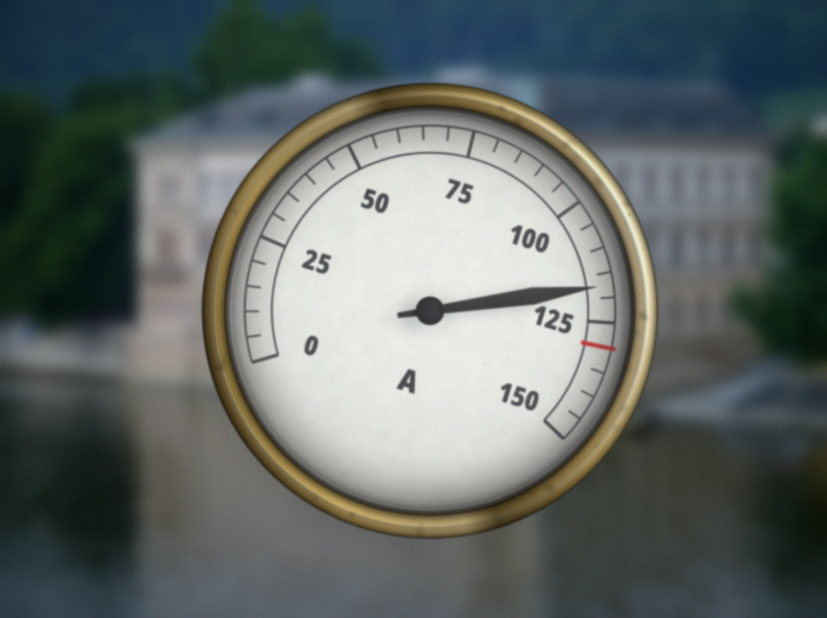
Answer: 117.5 A
